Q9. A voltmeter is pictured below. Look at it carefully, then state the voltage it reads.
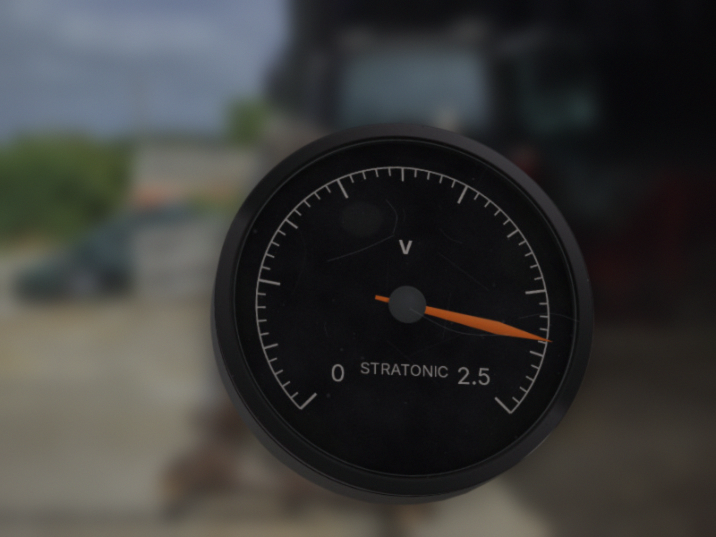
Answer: 2.2 V
